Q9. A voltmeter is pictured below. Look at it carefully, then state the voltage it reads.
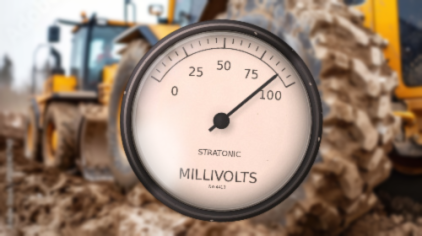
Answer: 90 mV
